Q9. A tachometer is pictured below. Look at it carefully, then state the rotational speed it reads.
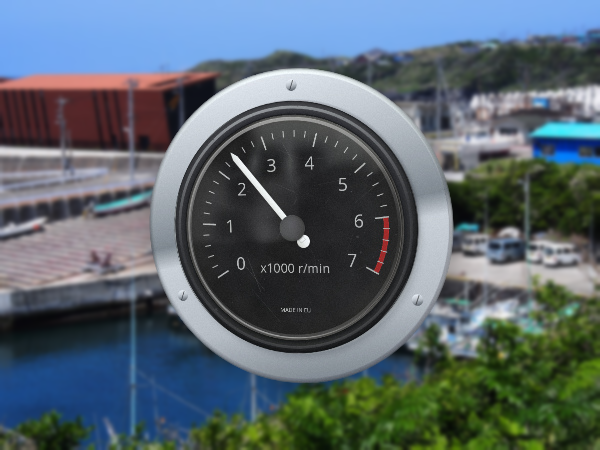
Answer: 2400 rpm
